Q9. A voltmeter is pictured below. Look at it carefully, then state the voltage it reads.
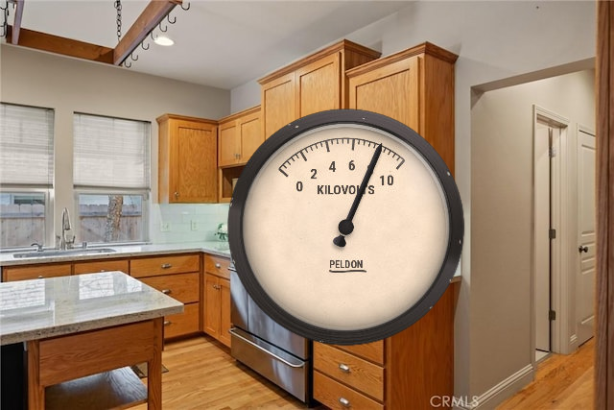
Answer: 8 kV
